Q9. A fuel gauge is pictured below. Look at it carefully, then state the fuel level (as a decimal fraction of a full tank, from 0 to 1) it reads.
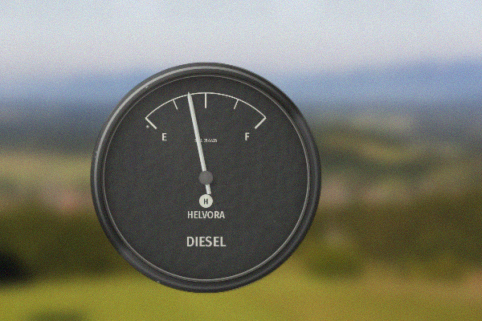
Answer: 0.375
